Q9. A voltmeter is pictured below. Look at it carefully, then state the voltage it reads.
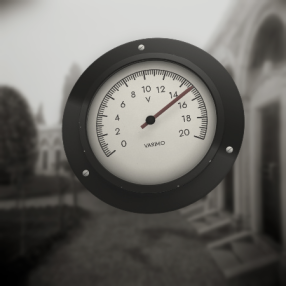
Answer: 15 V
